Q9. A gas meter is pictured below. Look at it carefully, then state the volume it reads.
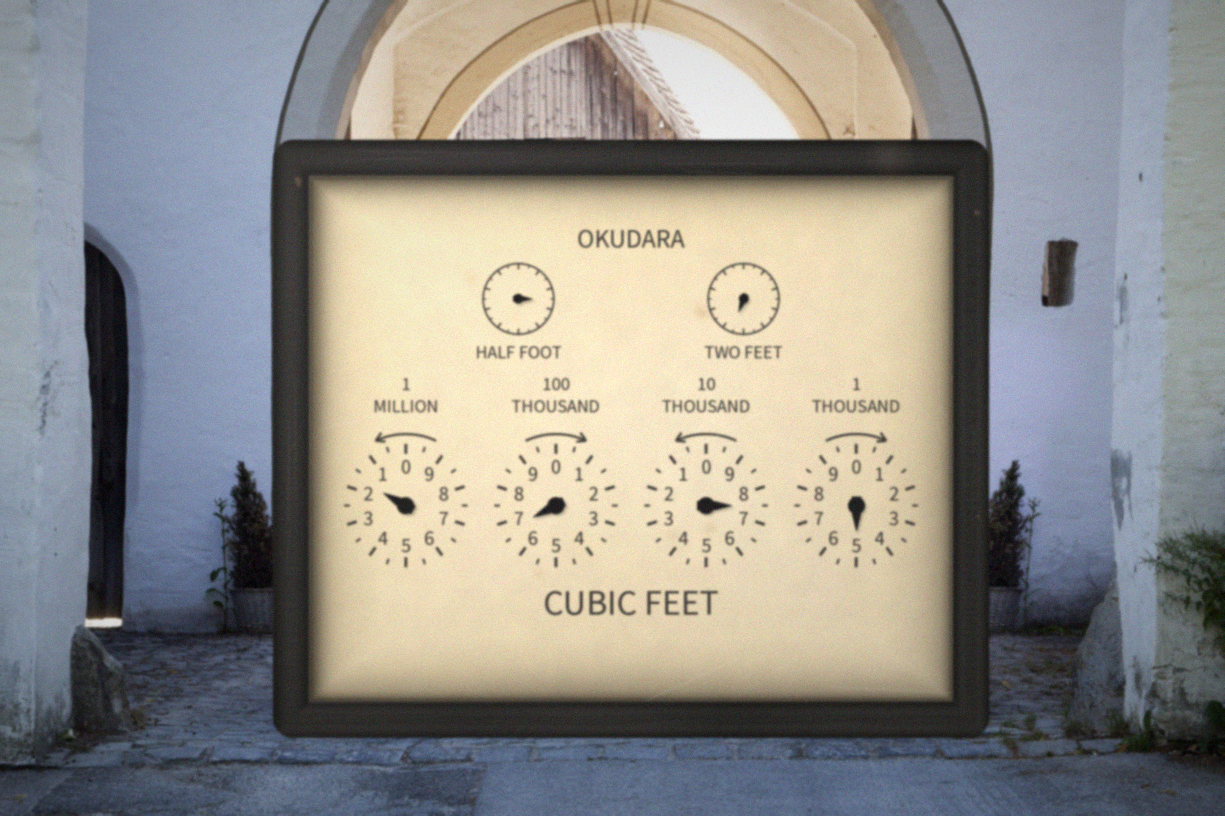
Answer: 167500 ft³
